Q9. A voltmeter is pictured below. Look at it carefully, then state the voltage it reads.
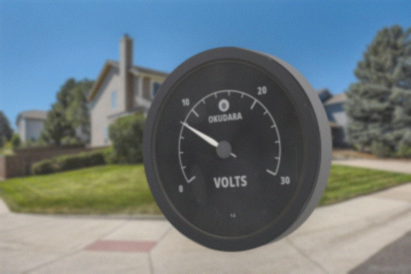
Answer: 8 V
